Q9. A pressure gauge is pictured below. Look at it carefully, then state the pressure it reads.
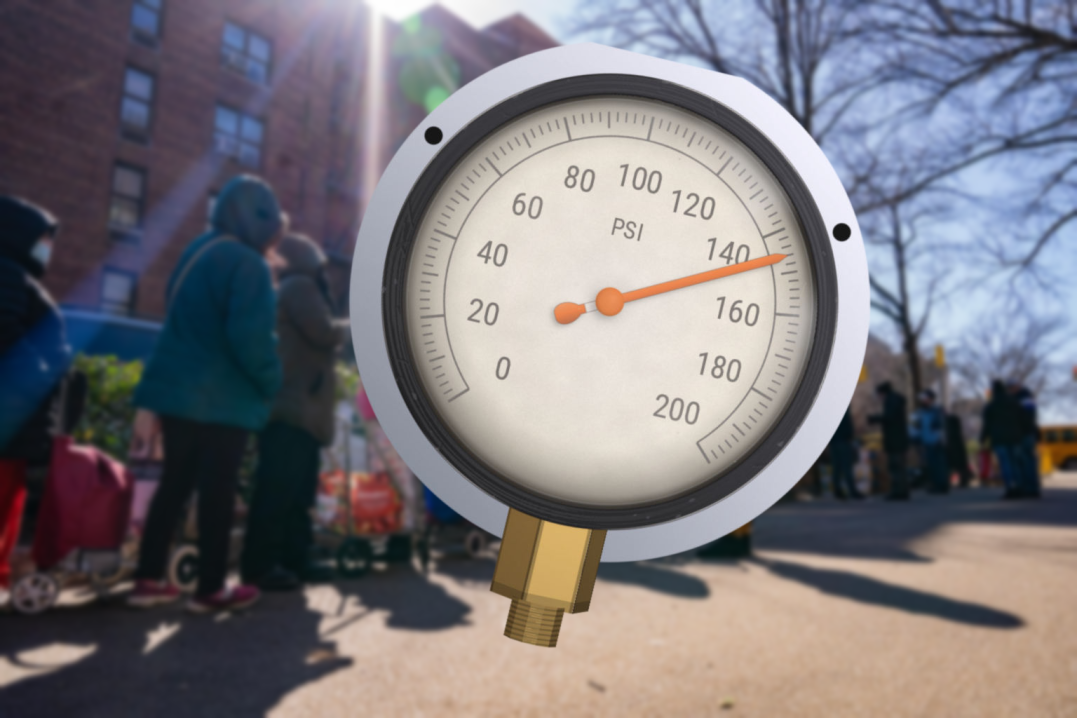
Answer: 146 psi
